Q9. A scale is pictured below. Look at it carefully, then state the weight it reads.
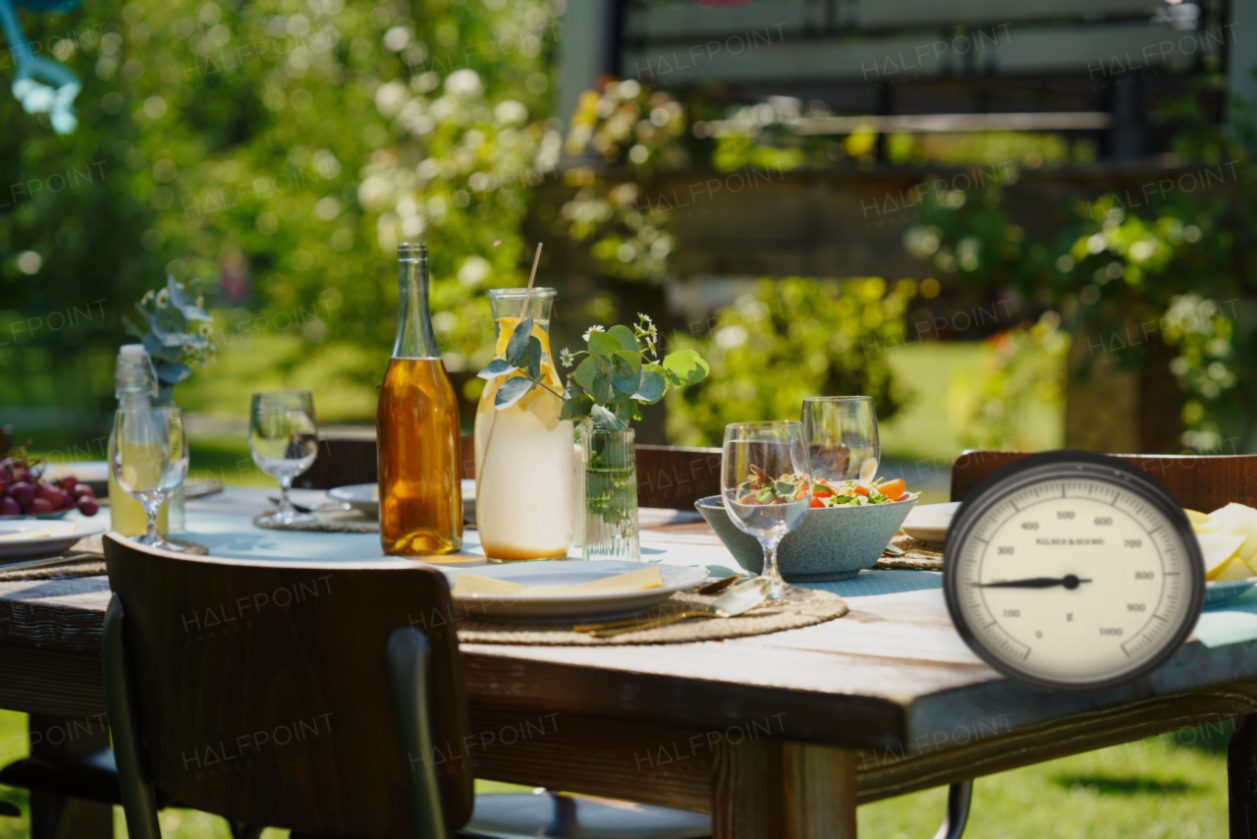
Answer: 200 g
